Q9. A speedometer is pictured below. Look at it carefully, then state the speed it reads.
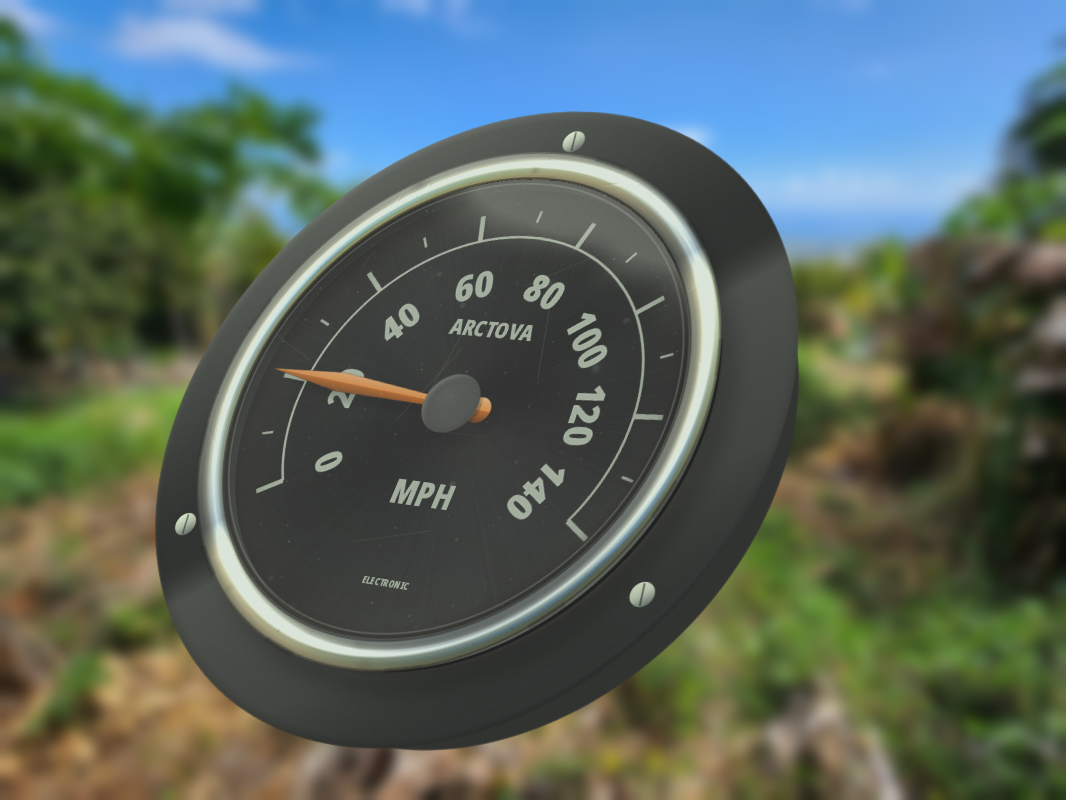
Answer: 20 mph
